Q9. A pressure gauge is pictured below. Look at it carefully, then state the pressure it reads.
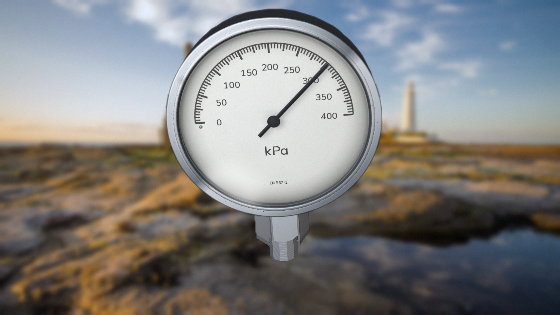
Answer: 300 kPa
